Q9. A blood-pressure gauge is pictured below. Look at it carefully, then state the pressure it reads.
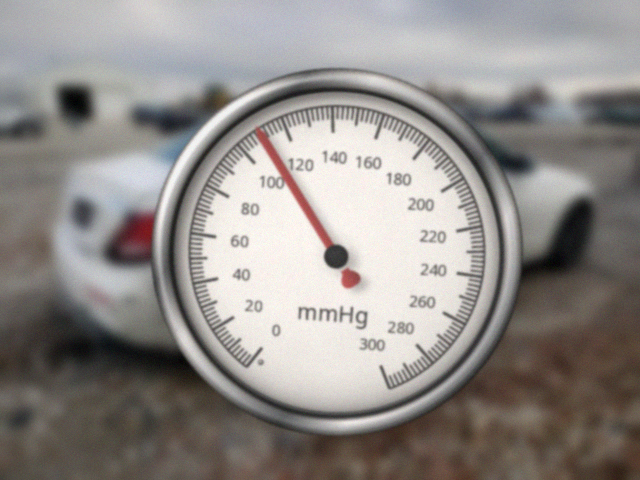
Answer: 110 mmHg
